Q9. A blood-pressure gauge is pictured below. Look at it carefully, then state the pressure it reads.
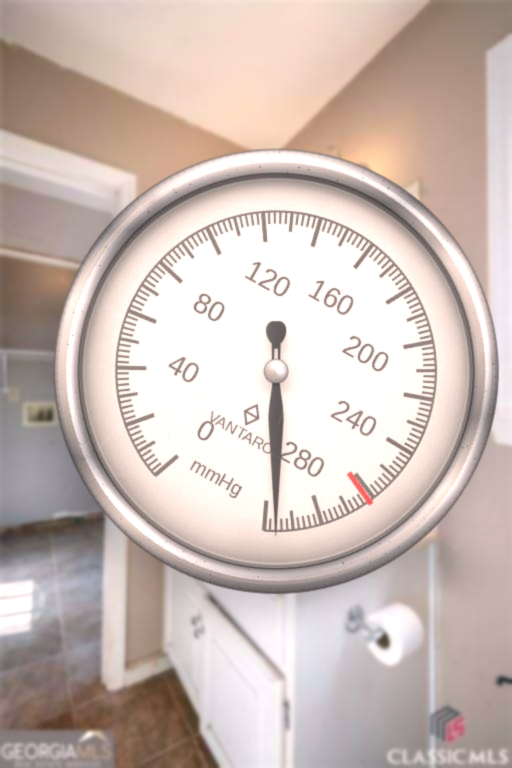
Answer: 296 mmHg
